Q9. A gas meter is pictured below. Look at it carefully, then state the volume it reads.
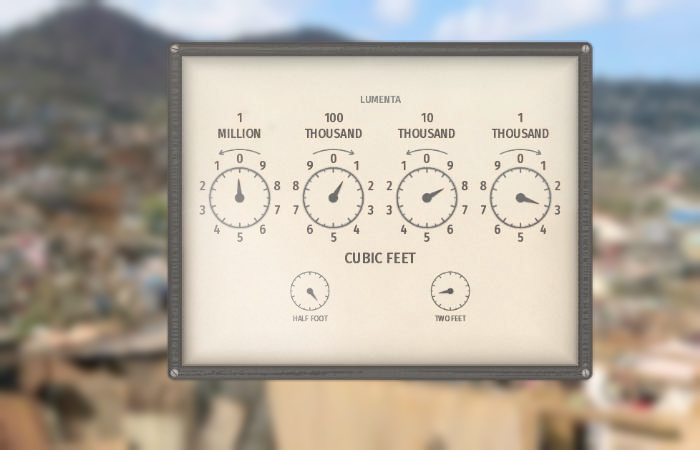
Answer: 8300 ft³
